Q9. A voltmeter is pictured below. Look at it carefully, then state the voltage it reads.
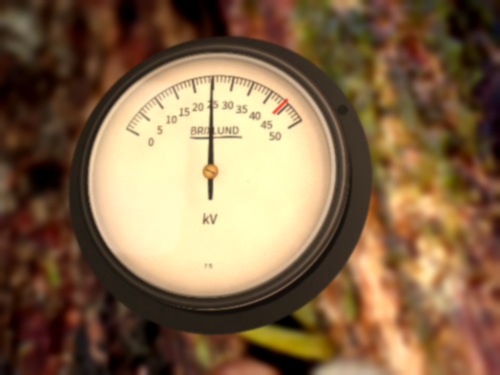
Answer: 25 kV
